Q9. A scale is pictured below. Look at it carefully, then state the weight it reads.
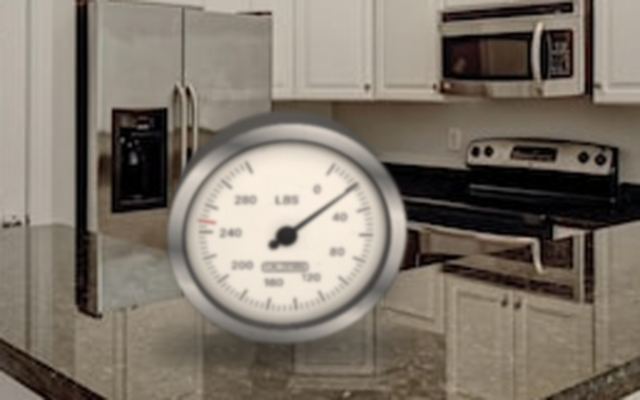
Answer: 20 lb
